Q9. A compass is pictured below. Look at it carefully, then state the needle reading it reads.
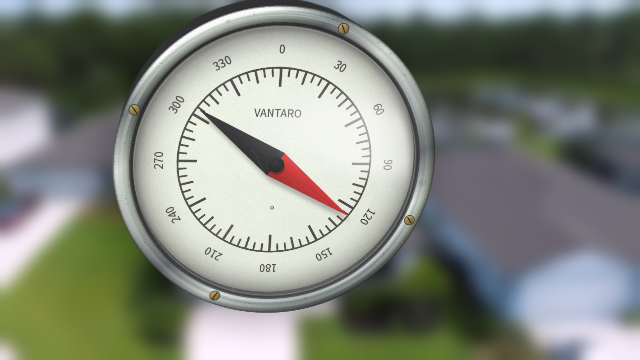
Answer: 125 °
